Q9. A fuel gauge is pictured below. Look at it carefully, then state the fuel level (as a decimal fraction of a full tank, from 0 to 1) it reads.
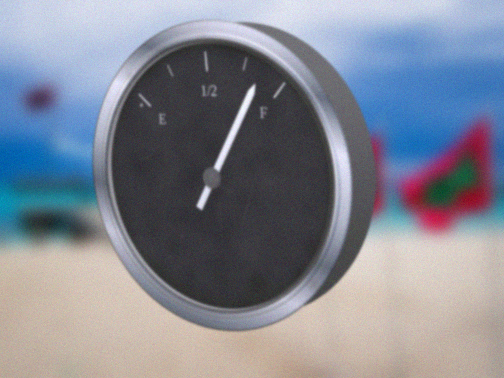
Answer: 0.875
